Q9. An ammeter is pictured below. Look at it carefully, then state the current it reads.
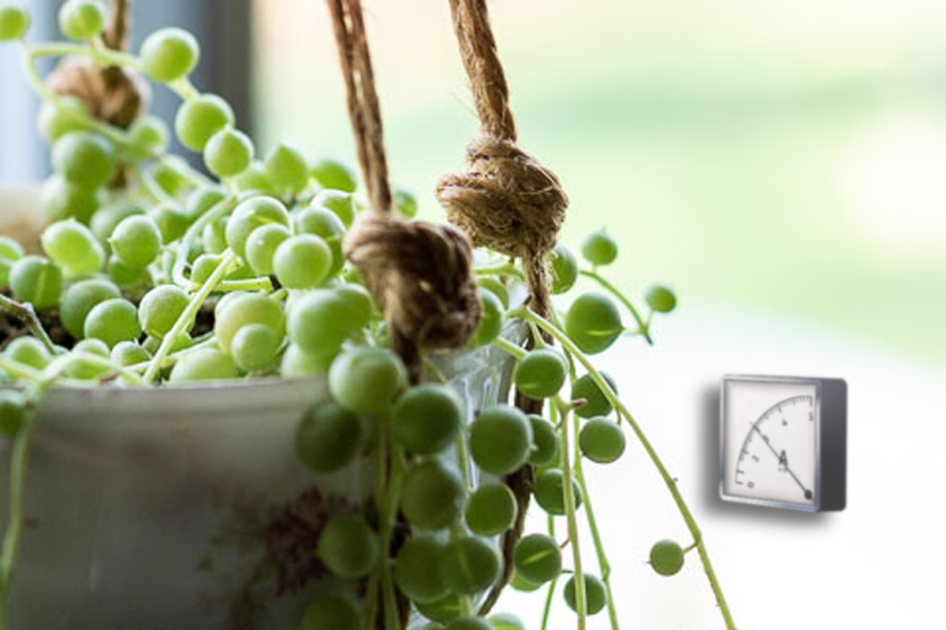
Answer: 3 A
